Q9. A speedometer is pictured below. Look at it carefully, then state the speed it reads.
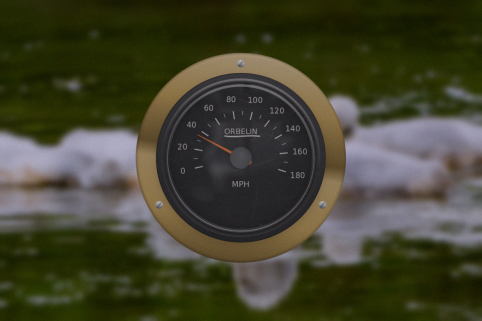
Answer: 35 mph
